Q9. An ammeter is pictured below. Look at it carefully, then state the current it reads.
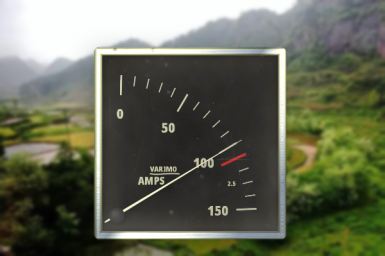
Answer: 100 A
